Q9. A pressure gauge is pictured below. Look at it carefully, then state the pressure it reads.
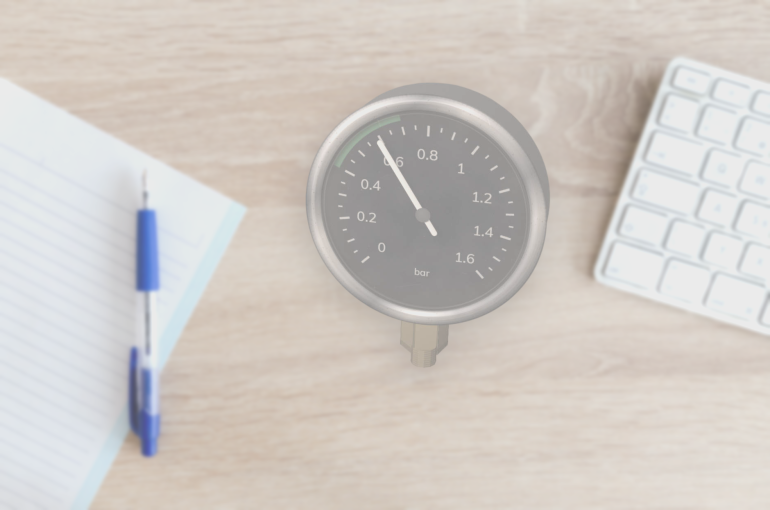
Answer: 0.6 bar
